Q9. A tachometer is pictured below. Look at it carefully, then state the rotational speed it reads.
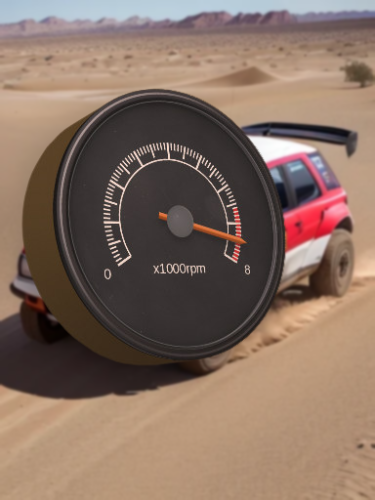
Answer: 7500 rpm
